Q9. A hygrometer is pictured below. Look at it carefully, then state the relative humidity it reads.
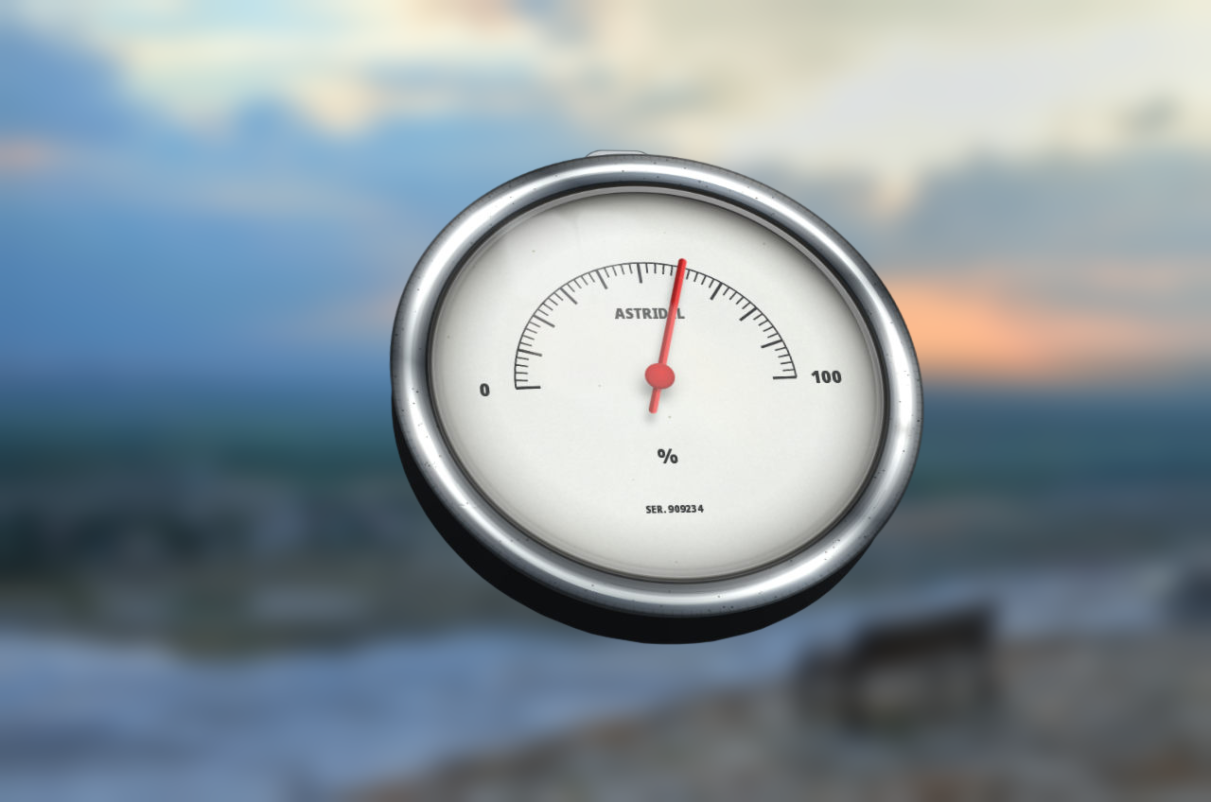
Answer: 60 %
